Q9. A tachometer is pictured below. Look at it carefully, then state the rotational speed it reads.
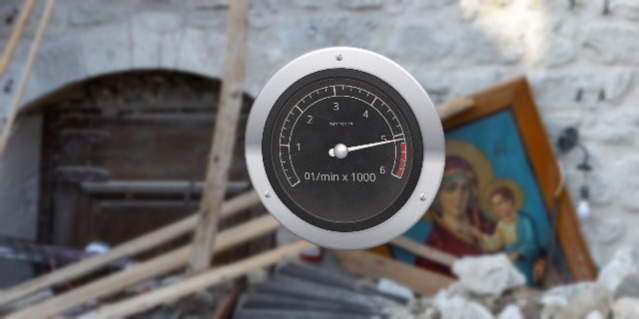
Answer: 5100 rpm
